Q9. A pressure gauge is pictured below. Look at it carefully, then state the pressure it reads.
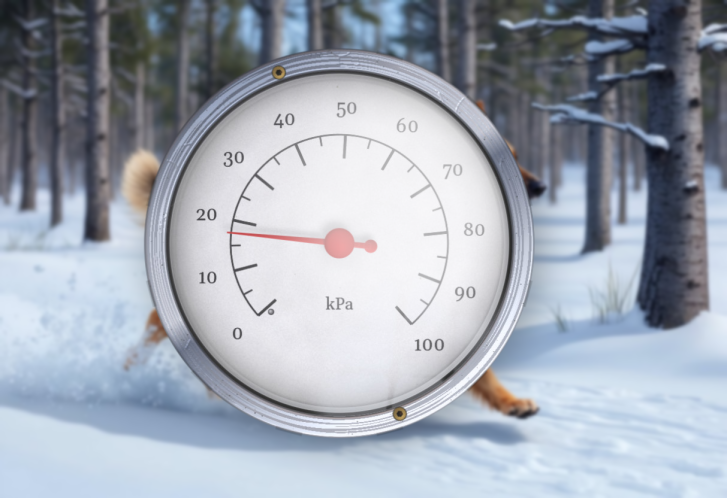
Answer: 17.5 kPa
